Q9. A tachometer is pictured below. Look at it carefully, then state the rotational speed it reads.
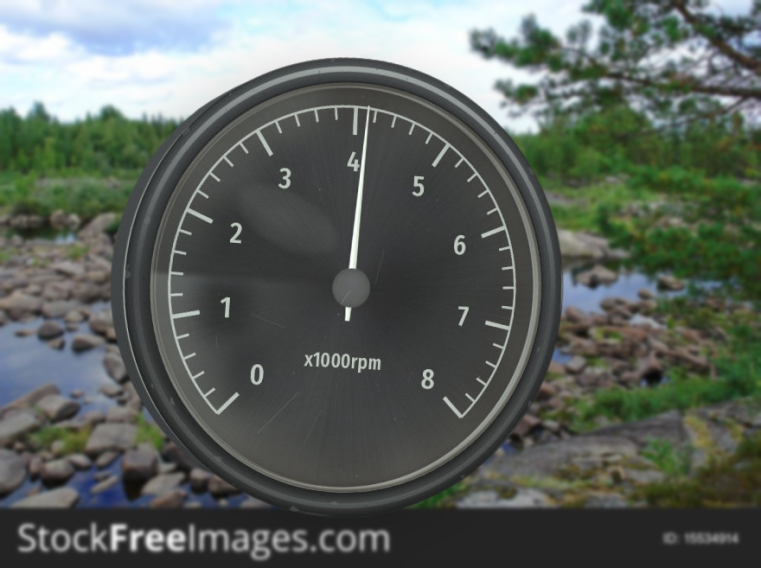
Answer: 4100 rpm
